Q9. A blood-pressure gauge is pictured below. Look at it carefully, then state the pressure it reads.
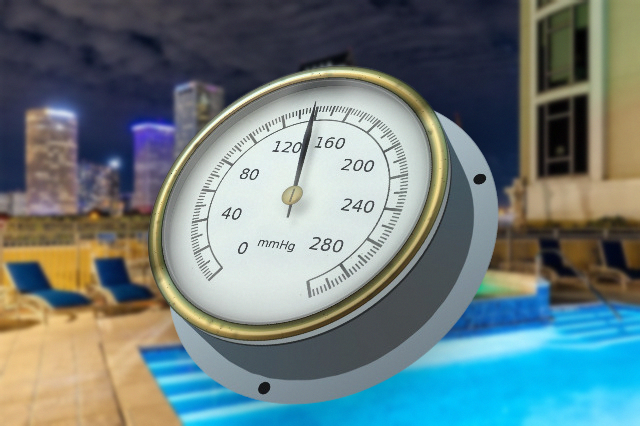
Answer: 140 mmHg
